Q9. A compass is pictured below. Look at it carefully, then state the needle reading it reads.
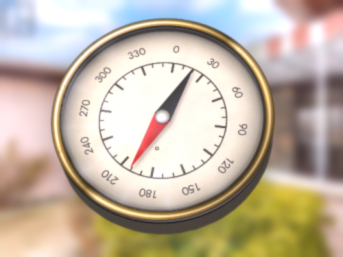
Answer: 200 °
